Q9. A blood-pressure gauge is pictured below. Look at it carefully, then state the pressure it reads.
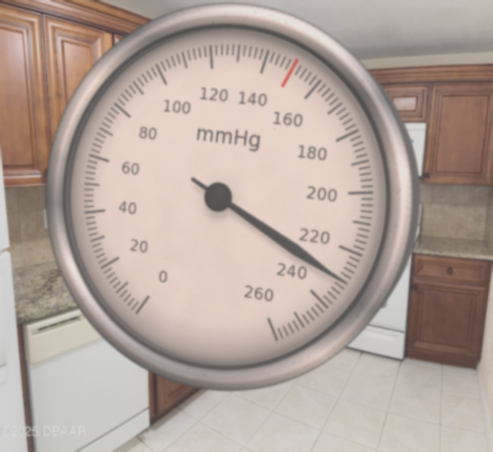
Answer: 230 mmHg
